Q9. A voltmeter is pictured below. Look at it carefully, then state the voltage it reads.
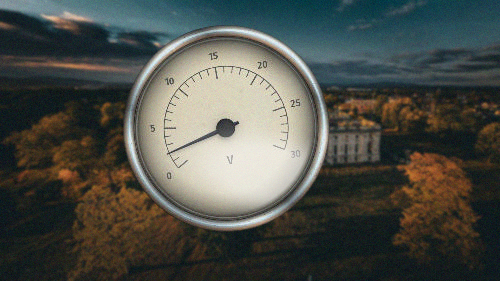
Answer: 2 V
